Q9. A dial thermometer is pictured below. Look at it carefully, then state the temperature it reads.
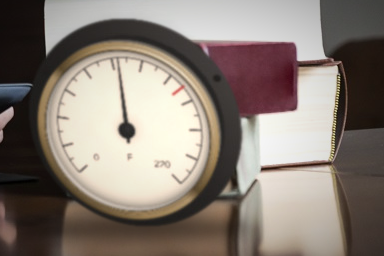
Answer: 105 °F
